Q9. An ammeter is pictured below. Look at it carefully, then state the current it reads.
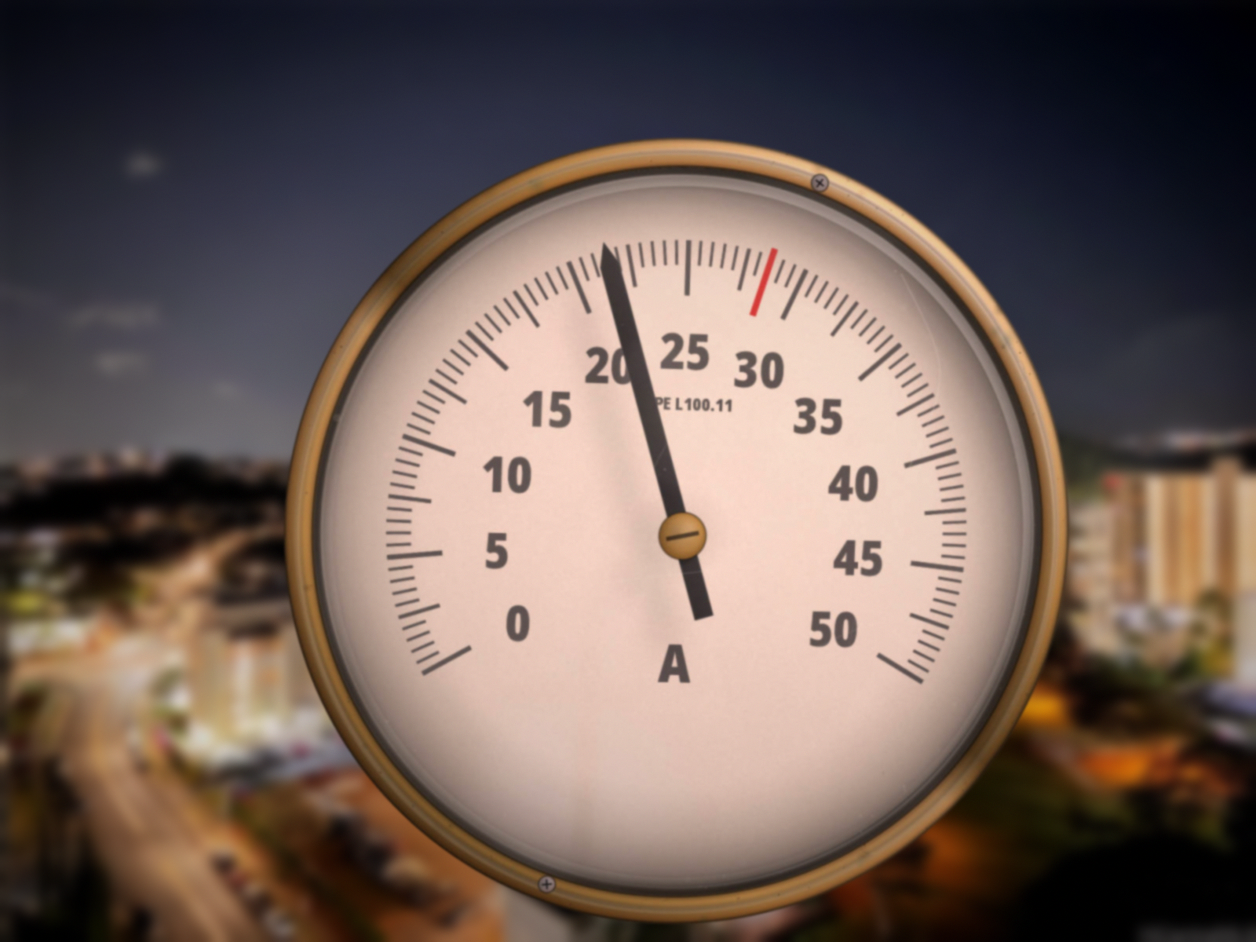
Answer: 21.5 A
